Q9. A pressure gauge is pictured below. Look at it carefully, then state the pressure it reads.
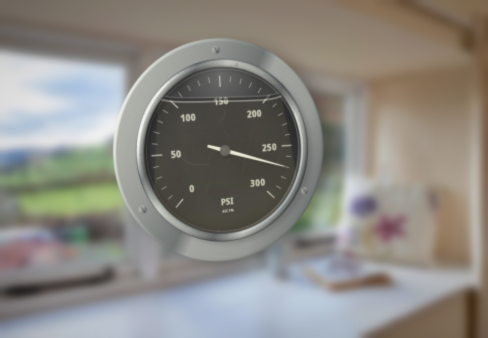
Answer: 270 psi
